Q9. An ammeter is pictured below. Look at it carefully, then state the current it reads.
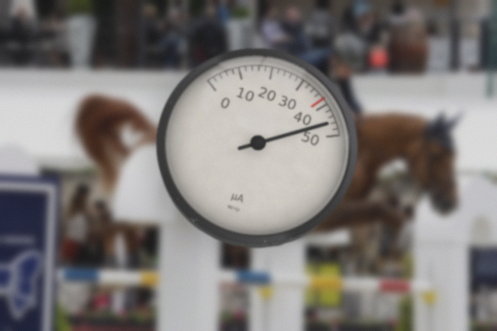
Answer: 46 µA
